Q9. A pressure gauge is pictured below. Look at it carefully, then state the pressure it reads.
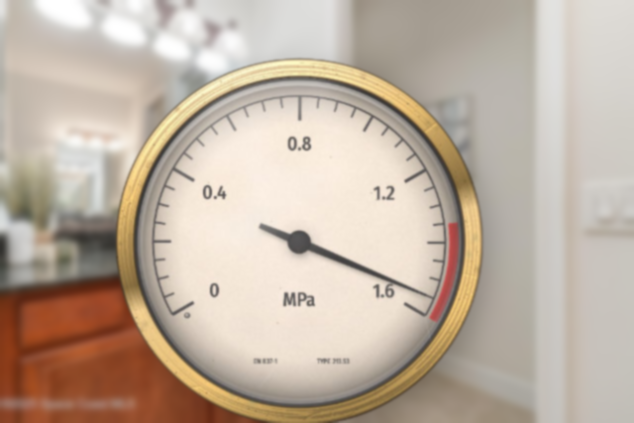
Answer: 1.55 MPa
